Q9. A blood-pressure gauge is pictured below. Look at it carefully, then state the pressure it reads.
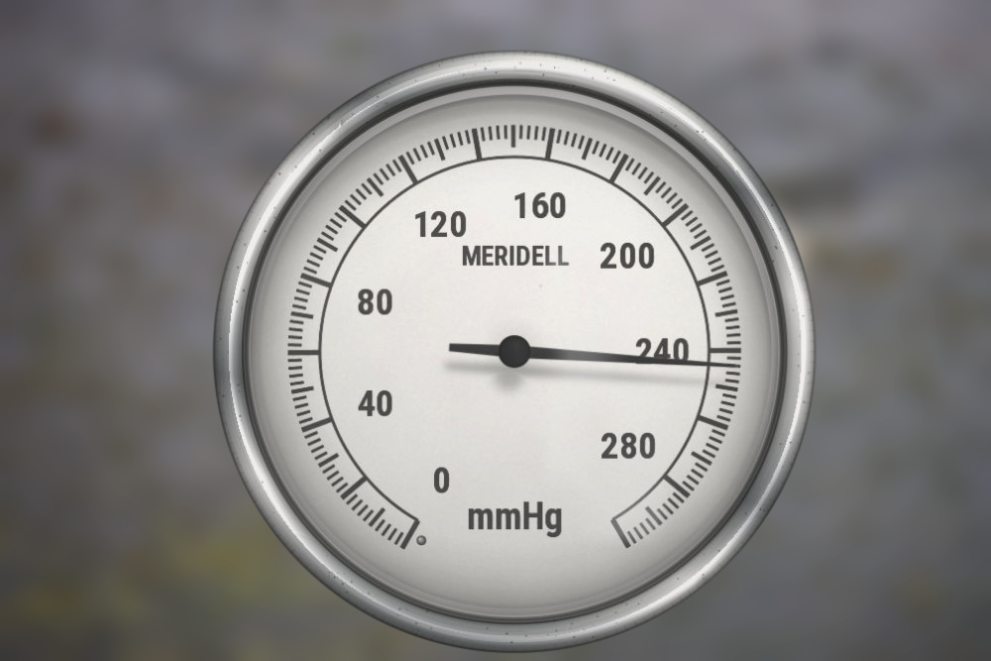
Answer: 244 mmHg
